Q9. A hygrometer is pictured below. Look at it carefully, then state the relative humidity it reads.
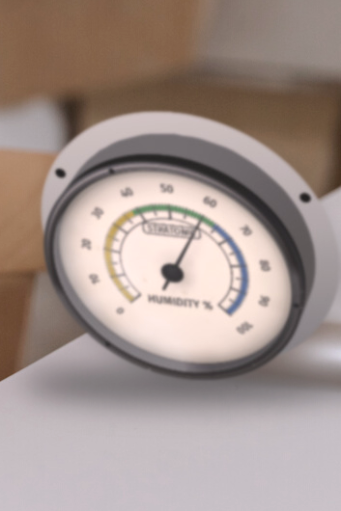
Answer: 60 %
